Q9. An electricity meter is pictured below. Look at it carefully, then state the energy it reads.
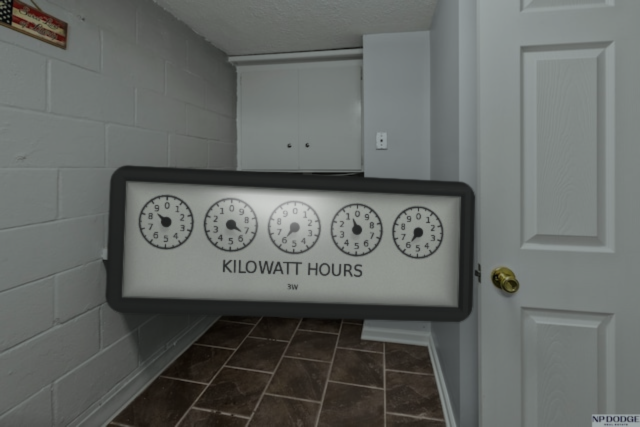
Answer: 86606 kWh
